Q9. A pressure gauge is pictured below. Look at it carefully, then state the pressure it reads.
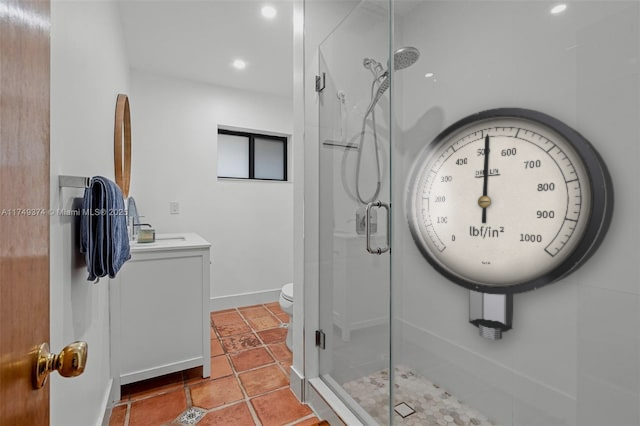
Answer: 520 psi
